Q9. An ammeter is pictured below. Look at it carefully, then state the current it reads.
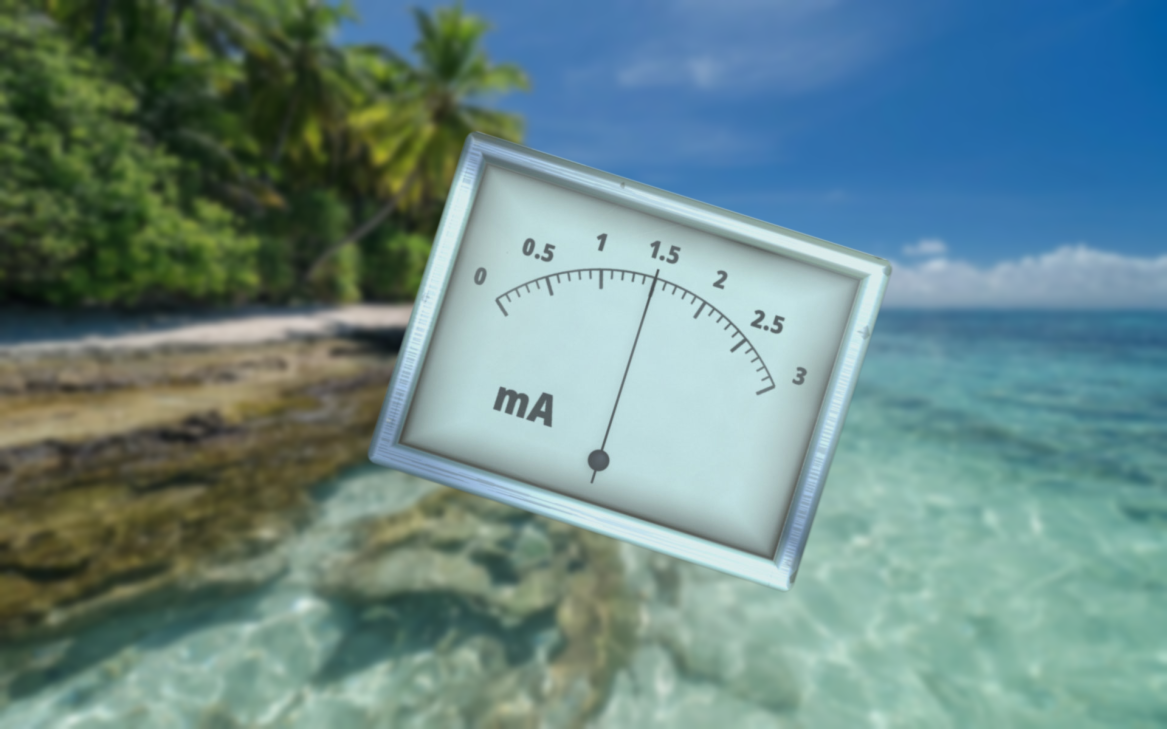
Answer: 1.5 mA
